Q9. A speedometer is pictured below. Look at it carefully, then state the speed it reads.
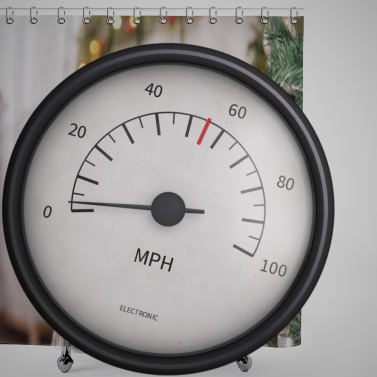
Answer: 2.5 mph
